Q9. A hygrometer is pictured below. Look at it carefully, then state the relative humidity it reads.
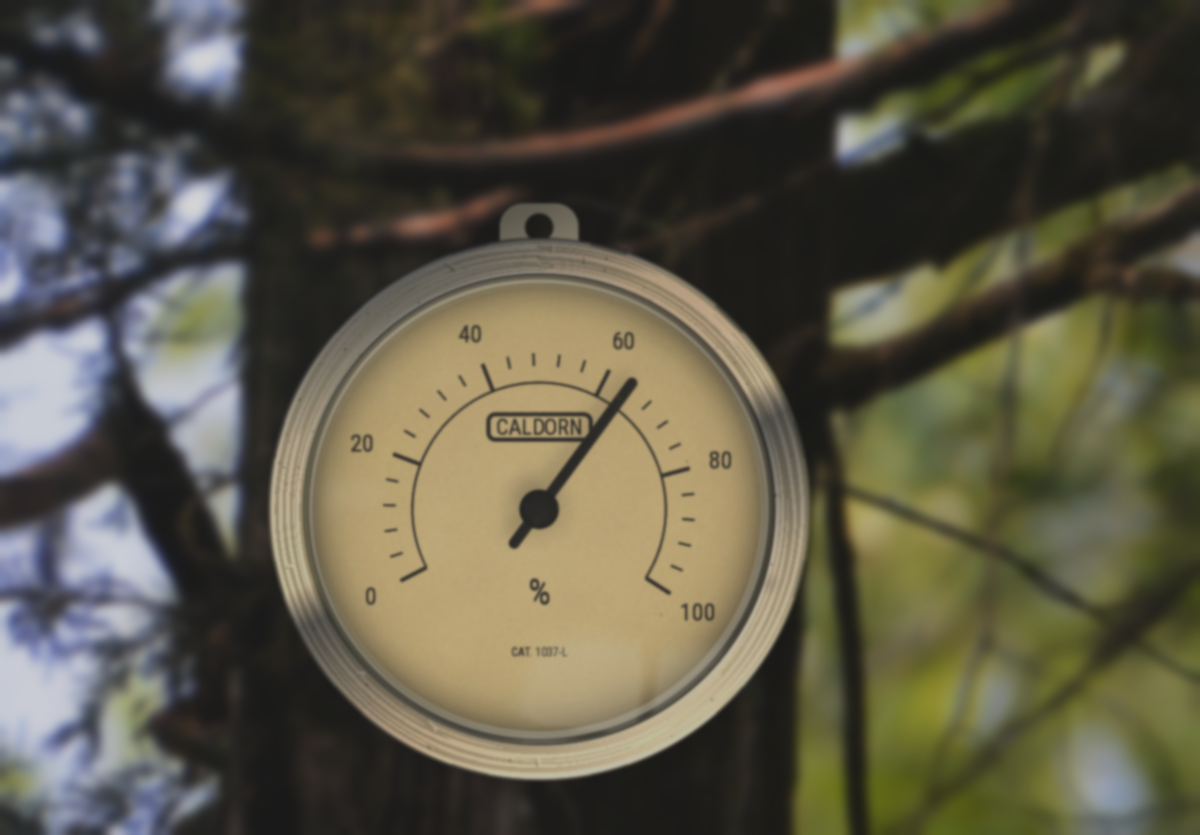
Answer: 64 %
